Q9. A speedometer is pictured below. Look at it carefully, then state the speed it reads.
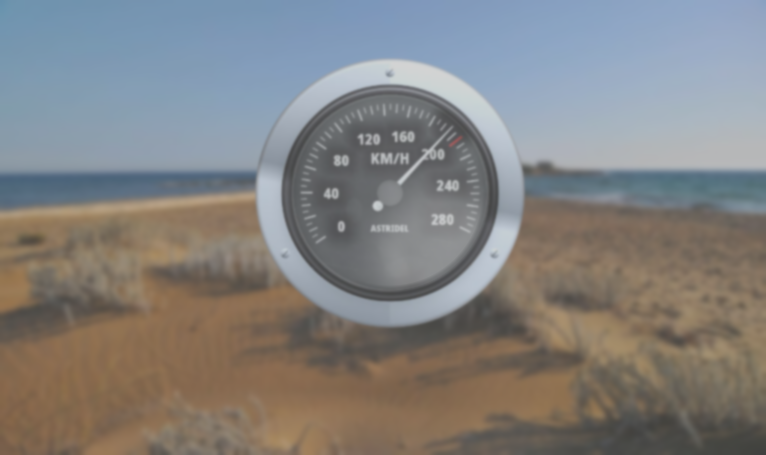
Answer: 195 km/h
